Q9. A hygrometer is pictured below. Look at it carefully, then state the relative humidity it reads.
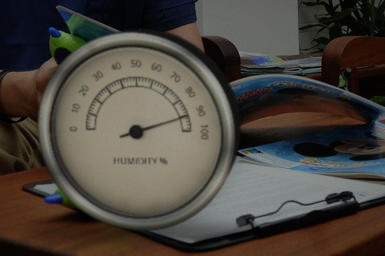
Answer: 90 %
